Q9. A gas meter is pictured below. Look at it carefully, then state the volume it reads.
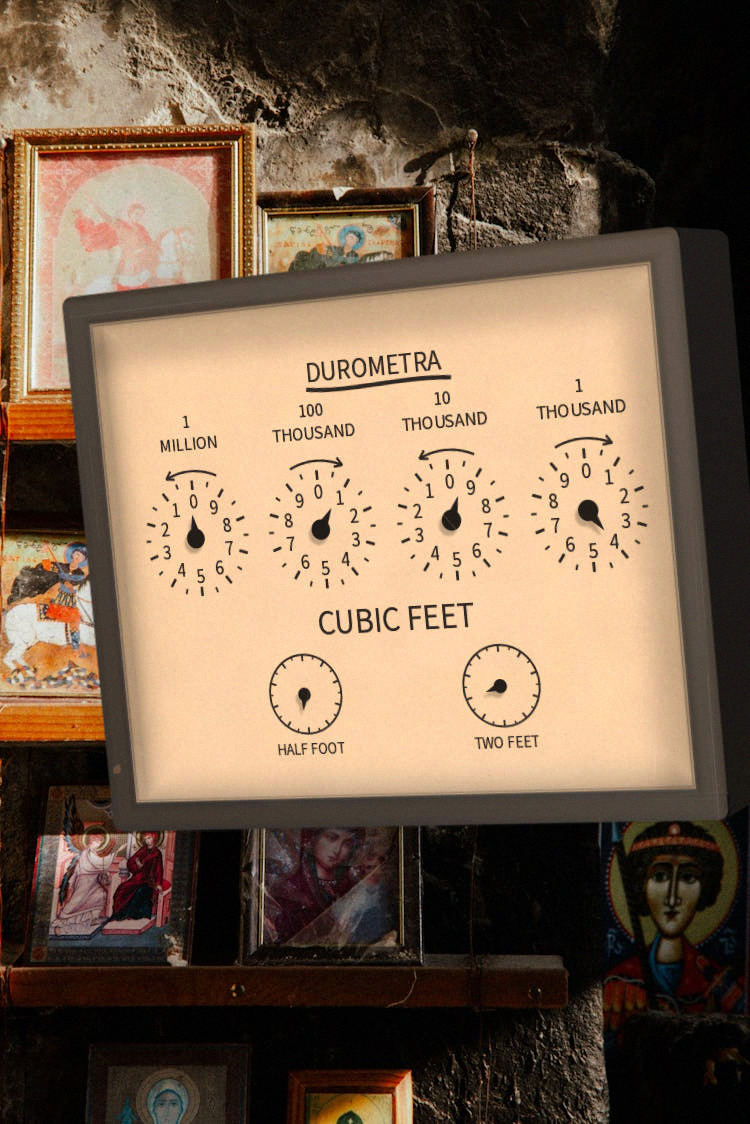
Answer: 9400 ft³
